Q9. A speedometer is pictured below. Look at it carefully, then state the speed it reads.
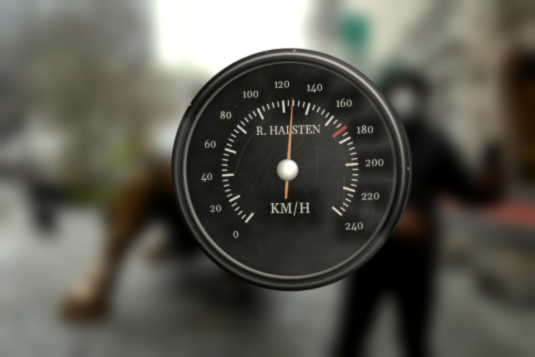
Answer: 128 km/h
